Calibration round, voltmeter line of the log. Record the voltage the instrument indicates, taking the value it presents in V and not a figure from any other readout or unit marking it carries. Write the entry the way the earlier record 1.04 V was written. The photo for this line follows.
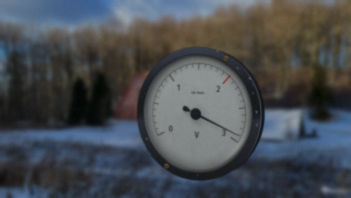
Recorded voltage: 2.9 V
